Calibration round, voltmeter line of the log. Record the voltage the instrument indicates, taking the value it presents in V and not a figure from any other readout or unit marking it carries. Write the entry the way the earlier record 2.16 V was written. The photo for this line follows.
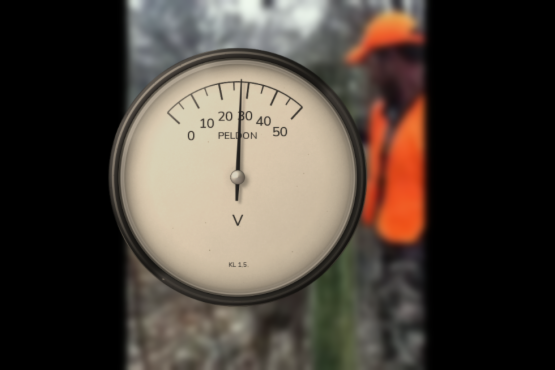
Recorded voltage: 27.5 V
